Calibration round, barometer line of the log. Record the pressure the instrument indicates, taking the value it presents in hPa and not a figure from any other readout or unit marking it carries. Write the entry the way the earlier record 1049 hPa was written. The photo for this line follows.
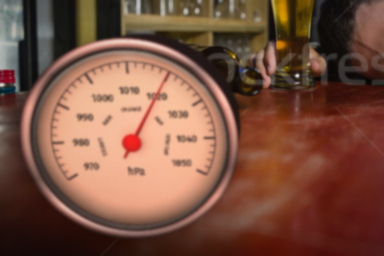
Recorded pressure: 1020 hPa
